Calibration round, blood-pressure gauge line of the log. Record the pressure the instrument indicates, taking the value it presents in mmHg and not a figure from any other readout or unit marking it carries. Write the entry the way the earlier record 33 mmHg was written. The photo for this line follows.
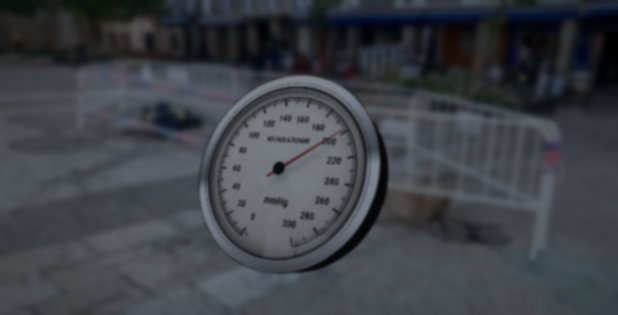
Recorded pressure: 200 mmHg
